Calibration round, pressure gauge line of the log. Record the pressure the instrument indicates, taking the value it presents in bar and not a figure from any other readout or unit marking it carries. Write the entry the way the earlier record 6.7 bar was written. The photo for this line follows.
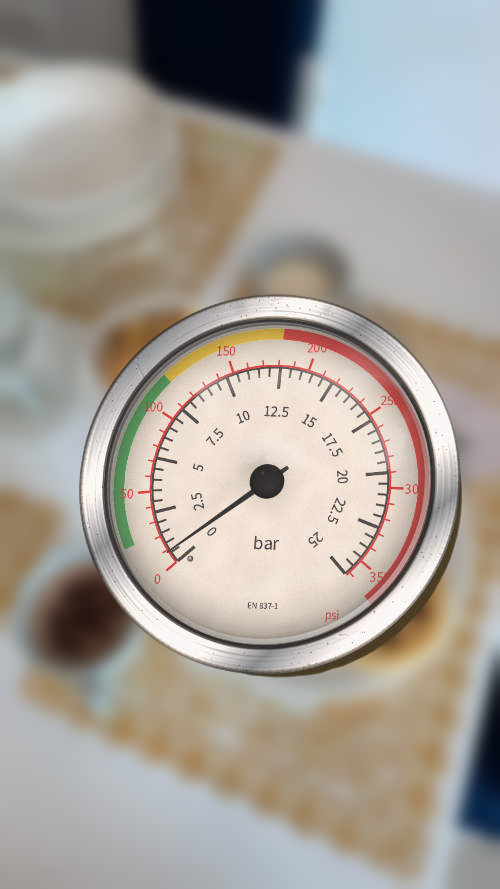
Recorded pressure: 0.5 bar
